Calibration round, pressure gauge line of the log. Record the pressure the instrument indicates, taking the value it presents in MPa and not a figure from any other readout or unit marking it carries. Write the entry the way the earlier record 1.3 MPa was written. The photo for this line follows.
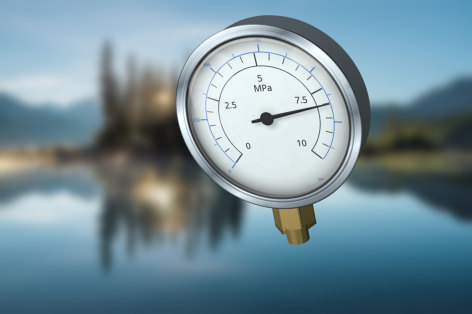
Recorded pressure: 8 MPa
